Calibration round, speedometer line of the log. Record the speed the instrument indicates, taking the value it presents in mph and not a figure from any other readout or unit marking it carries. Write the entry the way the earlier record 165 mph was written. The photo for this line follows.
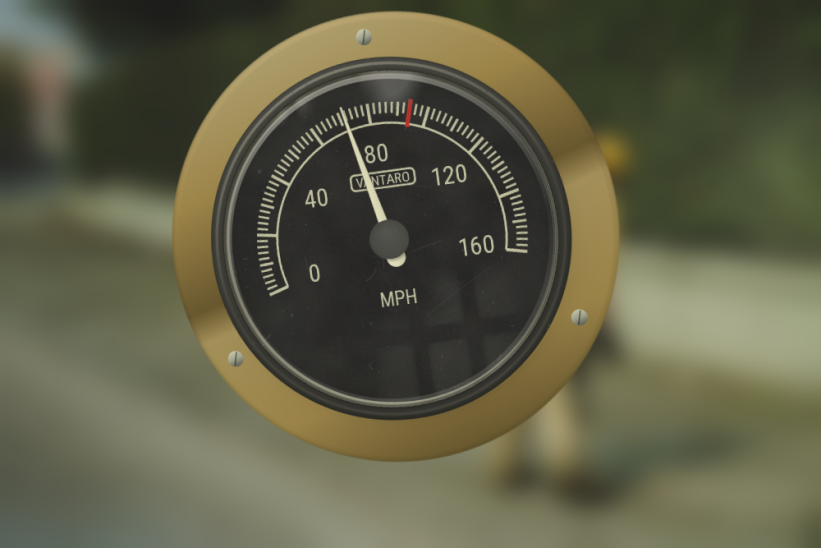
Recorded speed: 72 mph
